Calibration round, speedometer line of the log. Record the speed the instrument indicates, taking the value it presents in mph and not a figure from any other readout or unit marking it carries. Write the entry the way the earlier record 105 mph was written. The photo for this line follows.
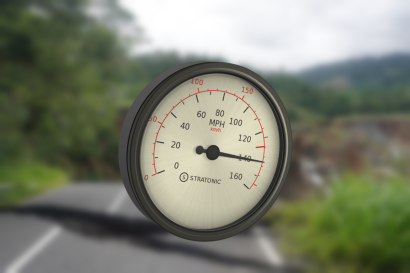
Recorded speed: 140 mph
